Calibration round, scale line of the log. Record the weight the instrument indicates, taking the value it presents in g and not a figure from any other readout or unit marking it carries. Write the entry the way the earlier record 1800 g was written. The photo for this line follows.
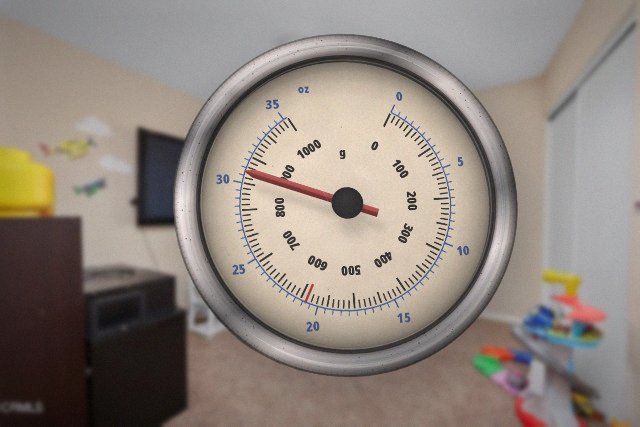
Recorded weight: 870 g
